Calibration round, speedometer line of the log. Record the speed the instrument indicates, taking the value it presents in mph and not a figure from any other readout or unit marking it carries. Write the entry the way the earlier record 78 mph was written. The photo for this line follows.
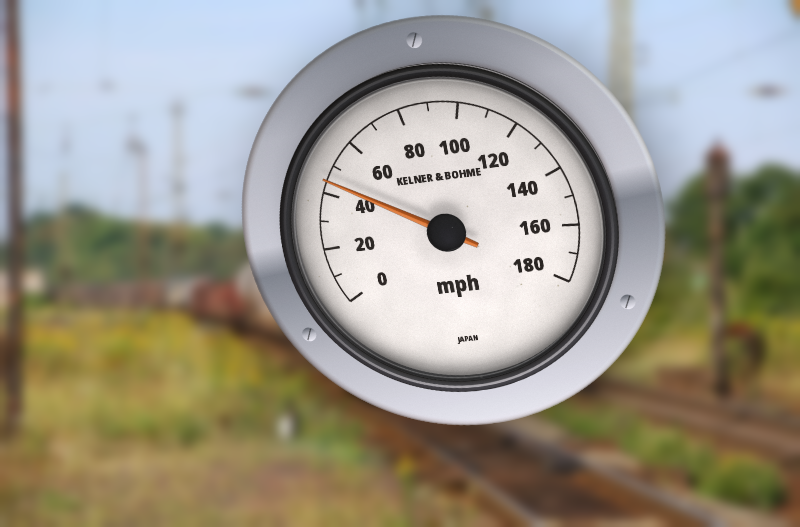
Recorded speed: 45 mph
